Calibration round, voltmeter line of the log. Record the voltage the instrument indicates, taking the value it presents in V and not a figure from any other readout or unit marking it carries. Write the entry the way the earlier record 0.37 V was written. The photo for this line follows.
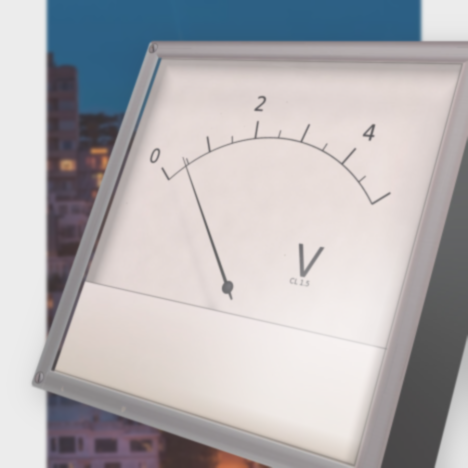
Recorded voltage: 0.5 V
